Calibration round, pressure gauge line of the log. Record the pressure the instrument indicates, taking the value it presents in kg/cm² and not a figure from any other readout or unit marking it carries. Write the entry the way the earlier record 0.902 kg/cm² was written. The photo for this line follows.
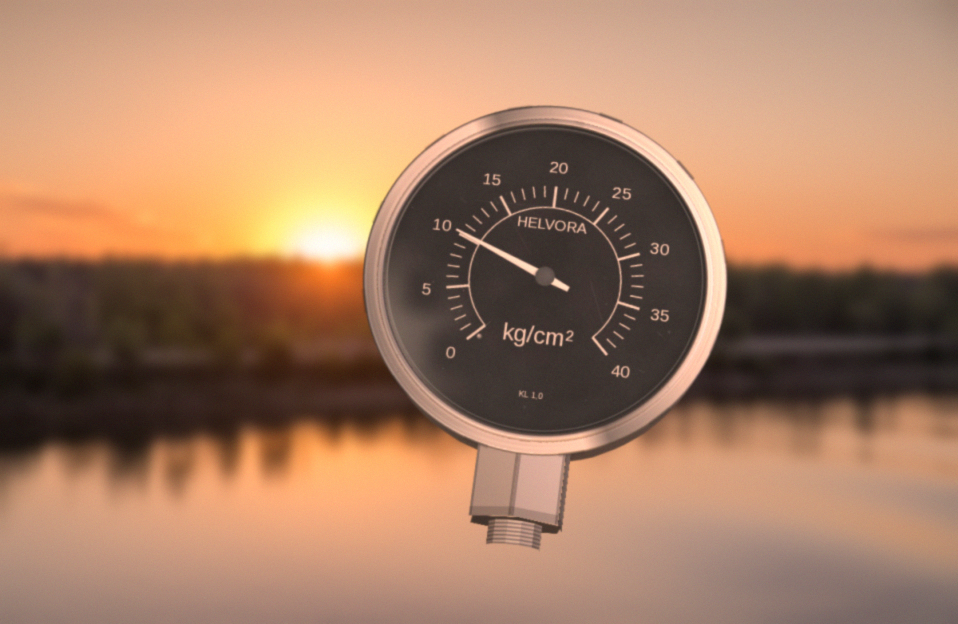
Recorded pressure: 10 kg/cm²
